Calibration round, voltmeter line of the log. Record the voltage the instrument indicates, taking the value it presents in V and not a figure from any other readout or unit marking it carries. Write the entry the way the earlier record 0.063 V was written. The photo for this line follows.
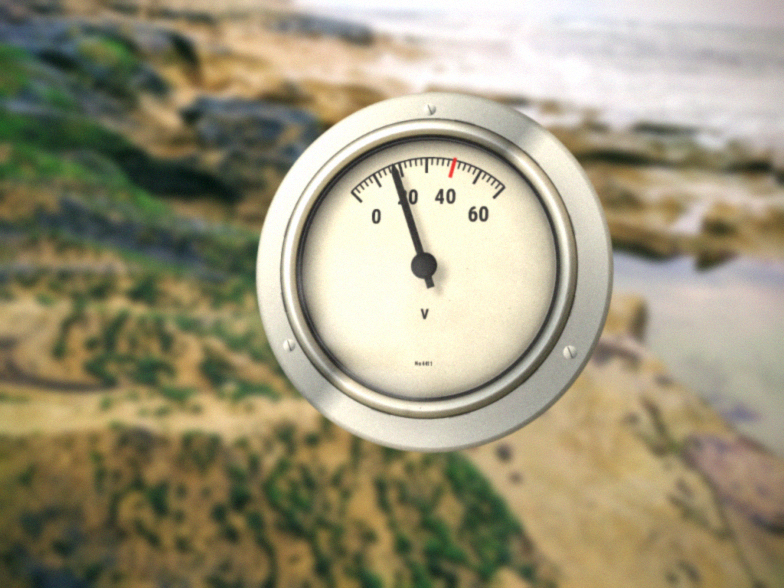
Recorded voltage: 18 V
